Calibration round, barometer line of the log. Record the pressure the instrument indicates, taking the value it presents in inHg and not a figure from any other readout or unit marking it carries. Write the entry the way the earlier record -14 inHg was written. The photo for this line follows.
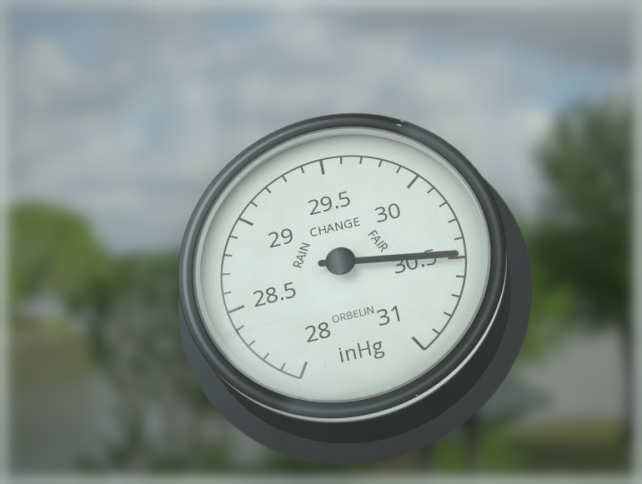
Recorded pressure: 30.5 inHg
